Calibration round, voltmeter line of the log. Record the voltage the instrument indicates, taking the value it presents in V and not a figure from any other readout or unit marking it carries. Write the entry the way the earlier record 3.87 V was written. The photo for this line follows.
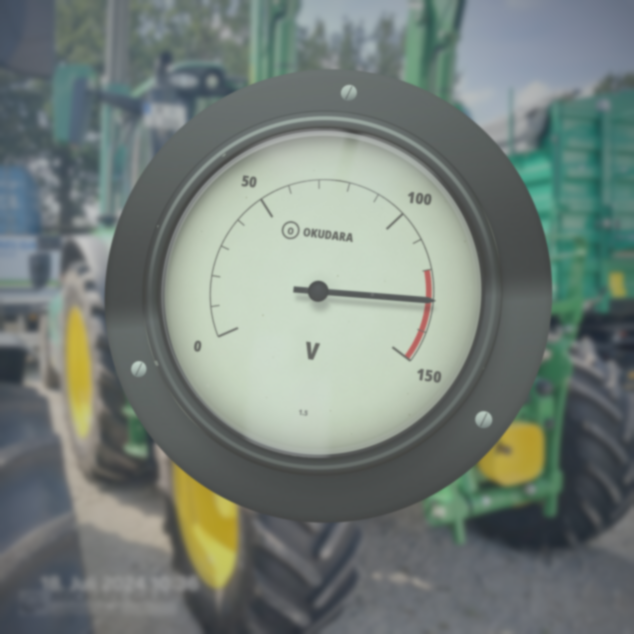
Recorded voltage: 130 V
